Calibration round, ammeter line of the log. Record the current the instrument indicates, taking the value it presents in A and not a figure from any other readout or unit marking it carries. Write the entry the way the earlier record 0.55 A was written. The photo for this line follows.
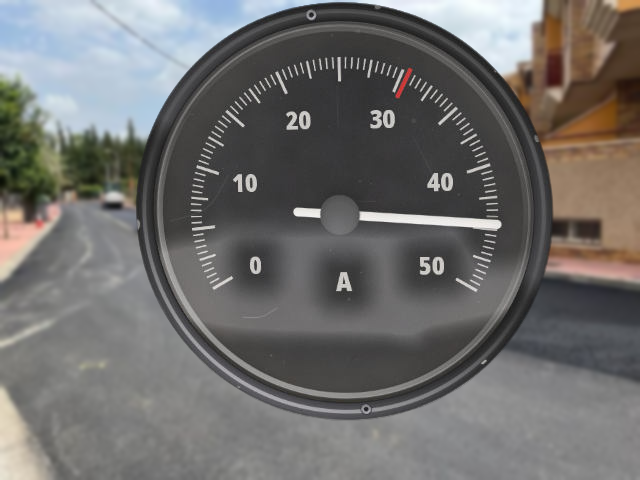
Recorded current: 44.5 A
